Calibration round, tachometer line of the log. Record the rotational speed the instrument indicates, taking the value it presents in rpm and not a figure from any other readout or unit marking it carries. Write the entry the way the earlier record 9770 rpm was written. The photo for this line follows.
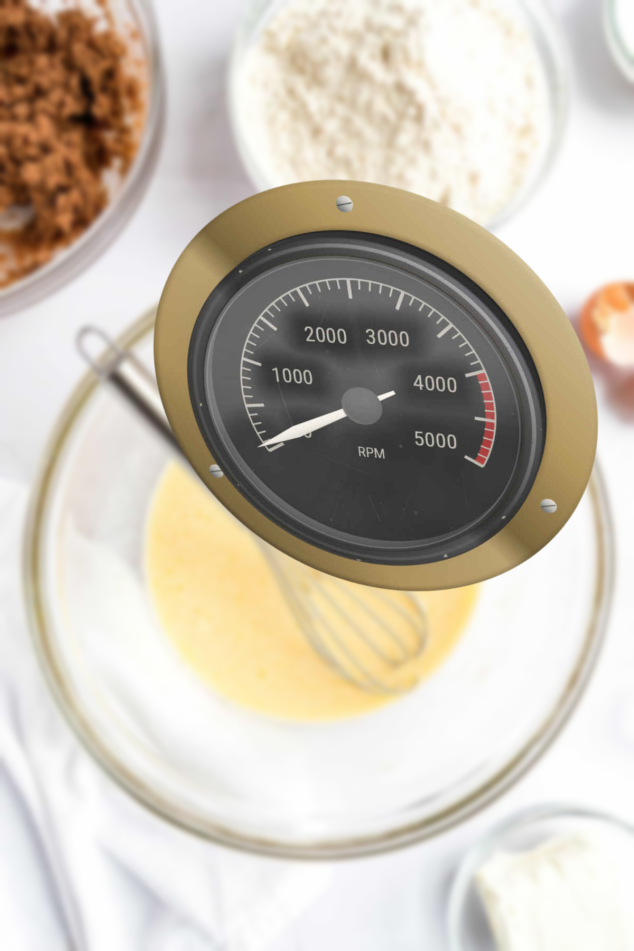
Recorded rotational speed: 100 rpm
